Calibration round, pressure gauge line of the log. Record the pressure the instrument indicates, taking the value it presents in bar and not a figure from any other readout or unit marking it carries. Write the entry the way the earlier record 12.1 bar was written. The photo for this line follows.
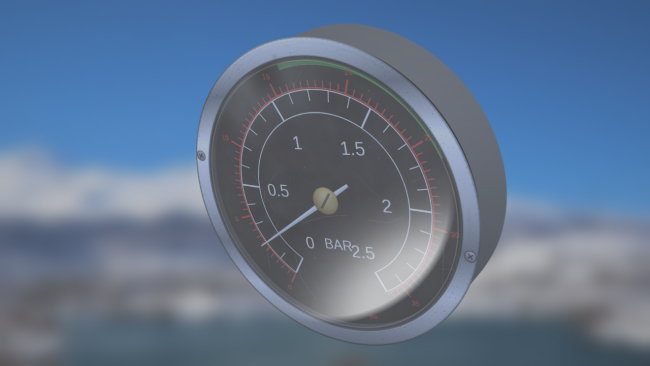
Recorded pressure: 0.2 bar
